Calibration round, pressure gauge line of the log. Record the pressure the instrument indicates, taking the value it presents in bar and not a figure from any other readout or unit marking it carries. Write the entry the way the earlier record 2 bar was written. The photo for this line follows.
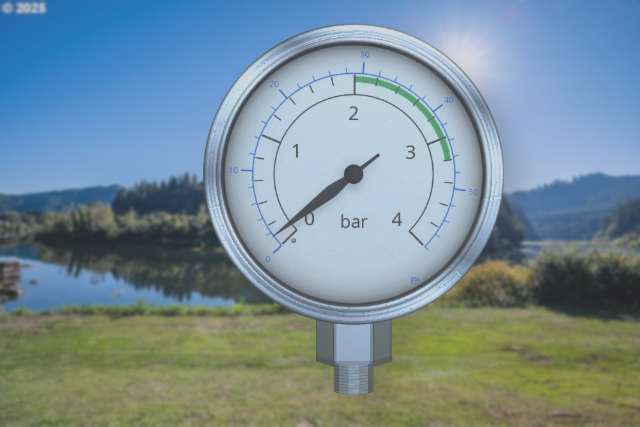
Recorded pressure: 0.1 bar
